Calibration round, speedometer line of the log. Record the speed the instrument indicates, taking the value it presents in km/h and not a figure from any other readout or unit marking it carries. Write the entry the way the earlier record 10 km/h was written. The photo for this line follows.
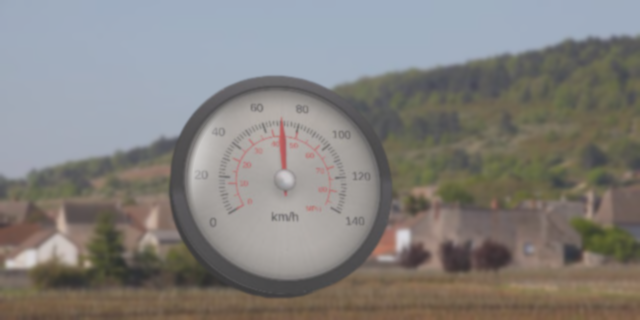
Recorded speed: 70 km/h
